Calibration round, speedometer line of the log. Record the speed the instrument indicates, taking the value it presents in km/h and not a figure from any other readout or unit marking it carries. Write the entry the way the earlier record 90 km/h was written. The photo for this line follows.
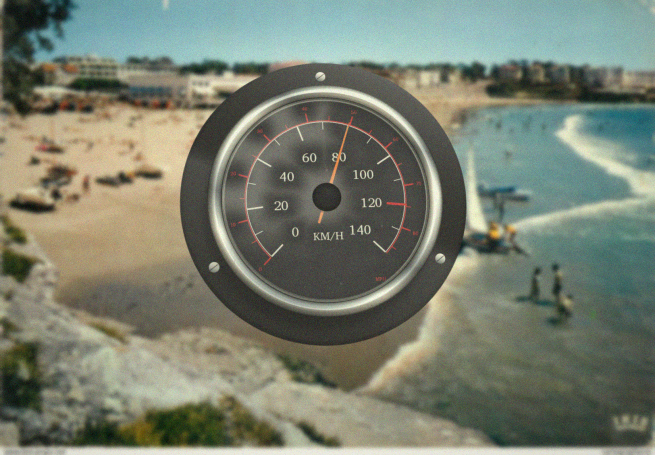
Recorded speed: 80 km/h
